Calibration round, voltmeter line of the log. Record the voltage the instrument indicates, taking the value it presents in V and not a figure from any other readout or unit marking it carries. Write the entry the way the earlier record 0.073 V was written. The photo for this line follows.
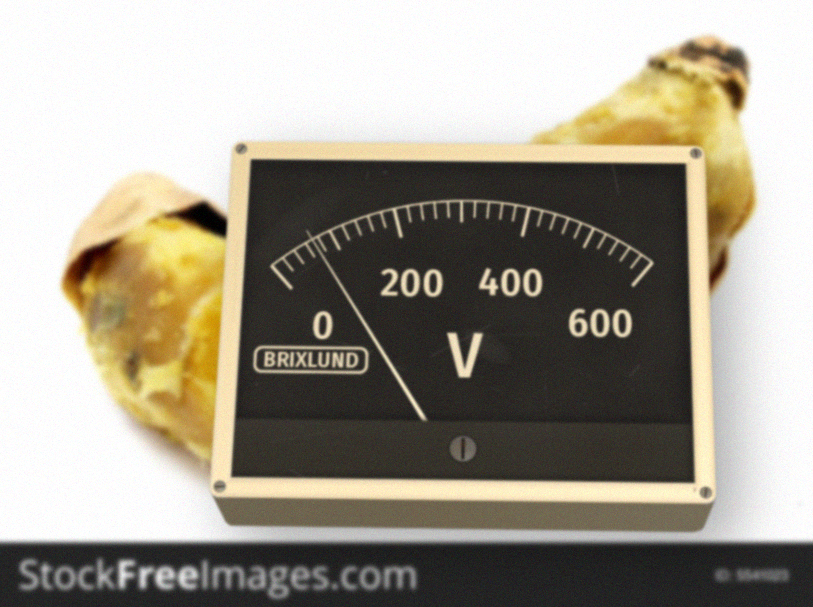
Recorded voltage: 70 V
